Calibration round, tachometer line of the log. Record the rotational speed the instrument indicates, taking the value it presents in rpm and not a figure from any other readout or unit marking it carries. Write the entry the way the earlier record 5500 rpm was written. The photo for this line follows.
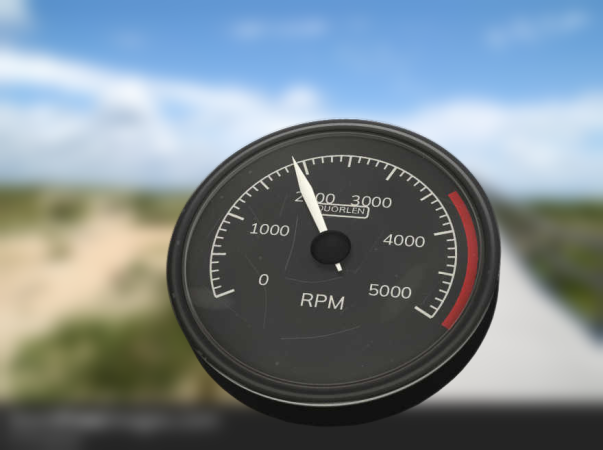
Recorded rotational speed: 1900 rpm
